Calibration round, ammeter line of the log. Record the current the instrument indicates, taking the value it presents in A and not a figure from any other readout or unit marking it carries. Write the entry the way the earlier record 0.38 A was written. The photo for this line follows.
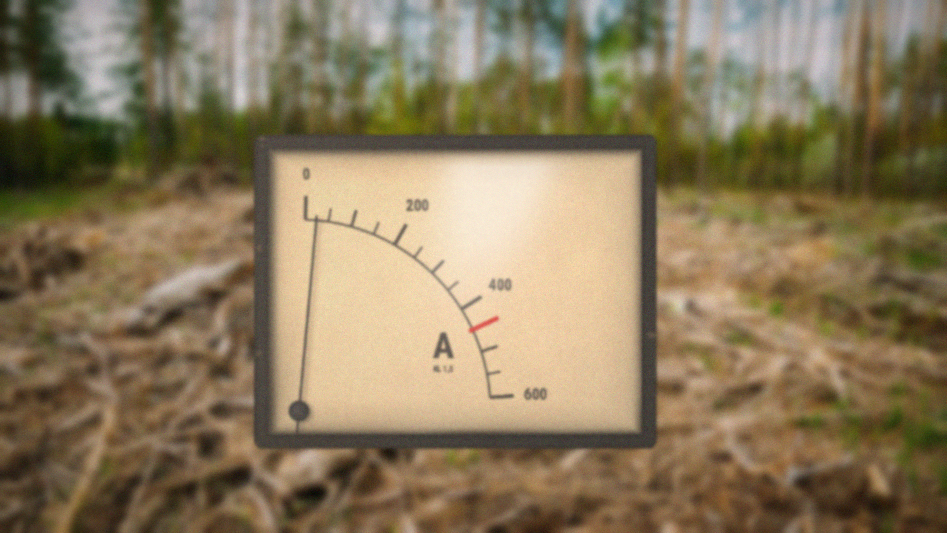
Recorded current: 25 A
